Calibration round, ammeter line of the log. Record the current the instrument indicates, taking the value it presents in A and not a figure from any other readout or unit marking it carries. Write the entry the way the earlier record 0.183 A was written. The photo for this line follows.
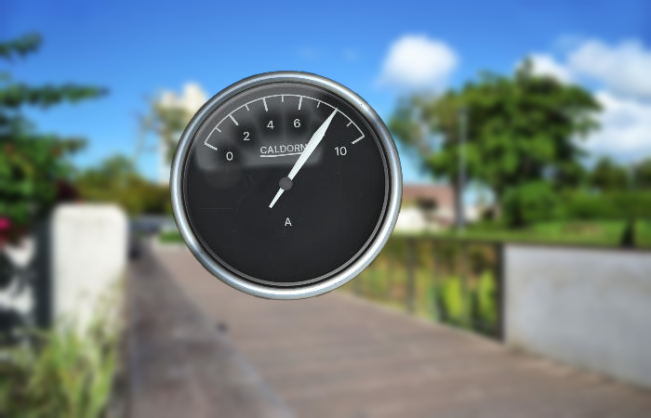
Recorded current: 8 A
